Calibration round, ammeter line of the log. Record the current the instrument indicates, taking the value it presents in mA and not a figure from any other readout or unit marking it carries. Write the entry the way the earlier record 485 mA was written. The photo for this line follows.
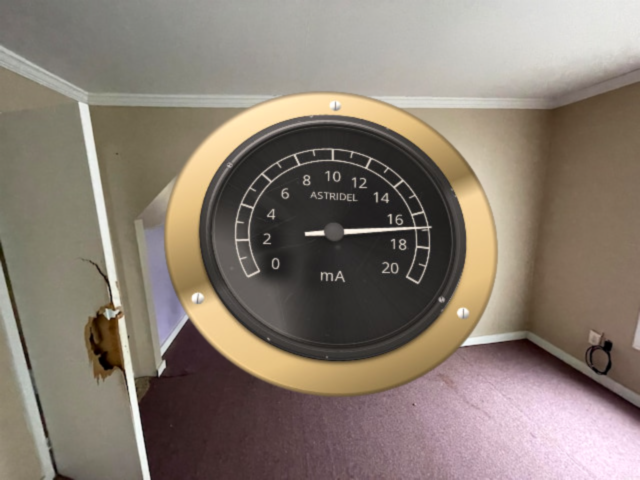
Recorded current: 17 mA
